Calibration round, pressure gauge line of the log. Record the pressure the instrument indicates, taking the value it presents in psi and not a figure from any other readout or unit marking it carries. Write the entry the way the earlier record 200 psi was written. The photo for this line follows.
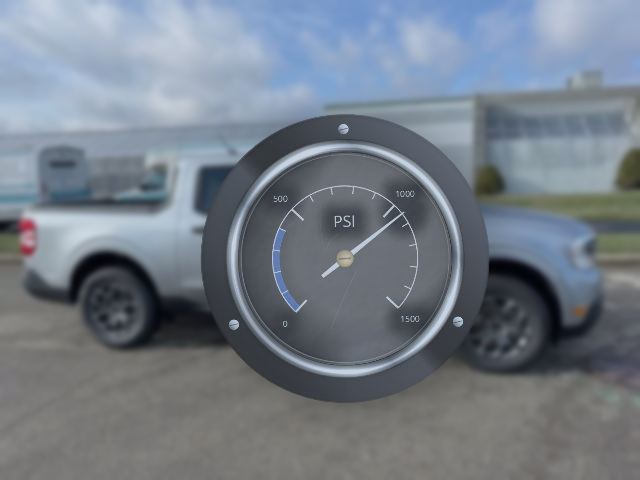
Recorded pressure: 1050 psi
